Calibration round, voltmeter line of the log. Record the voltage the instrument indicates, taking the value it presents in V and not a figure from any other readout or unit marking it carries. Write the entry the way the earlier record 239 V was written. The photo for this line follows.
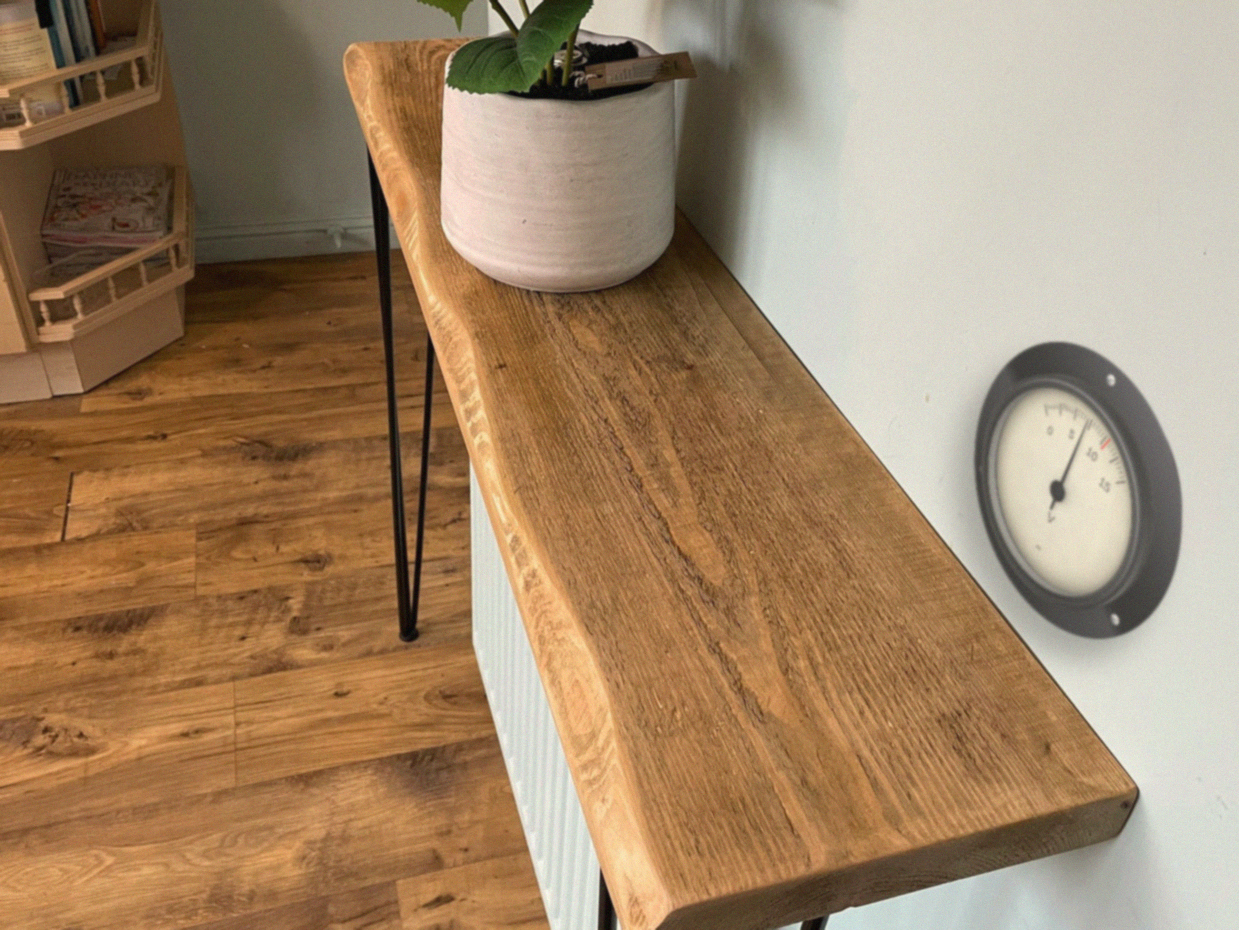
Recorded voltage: 7.5 V
